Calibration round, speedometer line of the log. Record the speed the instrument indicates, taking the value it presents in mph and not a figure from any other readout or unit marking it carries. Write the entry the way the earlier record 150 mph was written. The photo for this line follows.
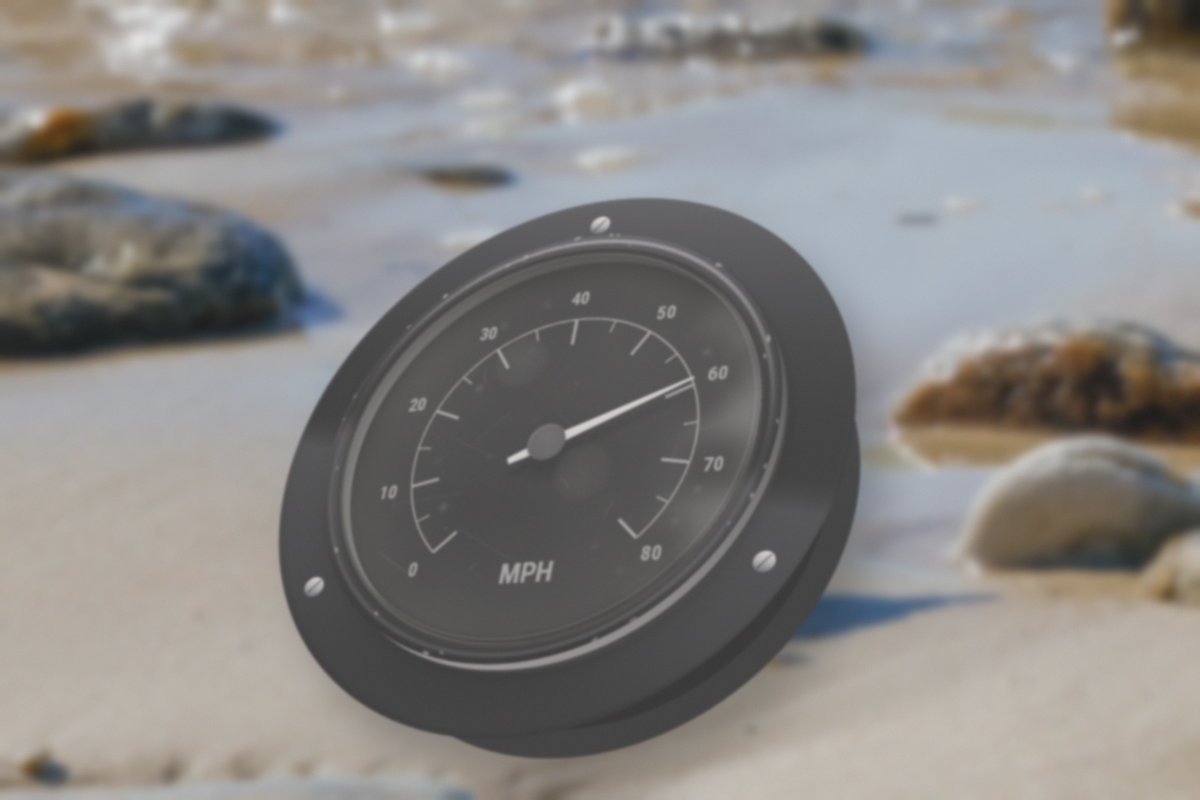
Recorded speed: 60 mph
